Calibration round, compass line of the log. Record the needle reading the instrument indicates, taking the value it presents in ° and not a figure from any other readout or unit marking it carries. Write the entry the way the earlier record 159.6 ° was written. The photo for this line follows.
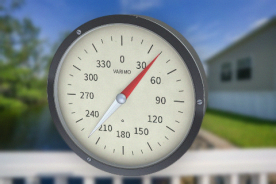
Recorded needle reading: 40 °
